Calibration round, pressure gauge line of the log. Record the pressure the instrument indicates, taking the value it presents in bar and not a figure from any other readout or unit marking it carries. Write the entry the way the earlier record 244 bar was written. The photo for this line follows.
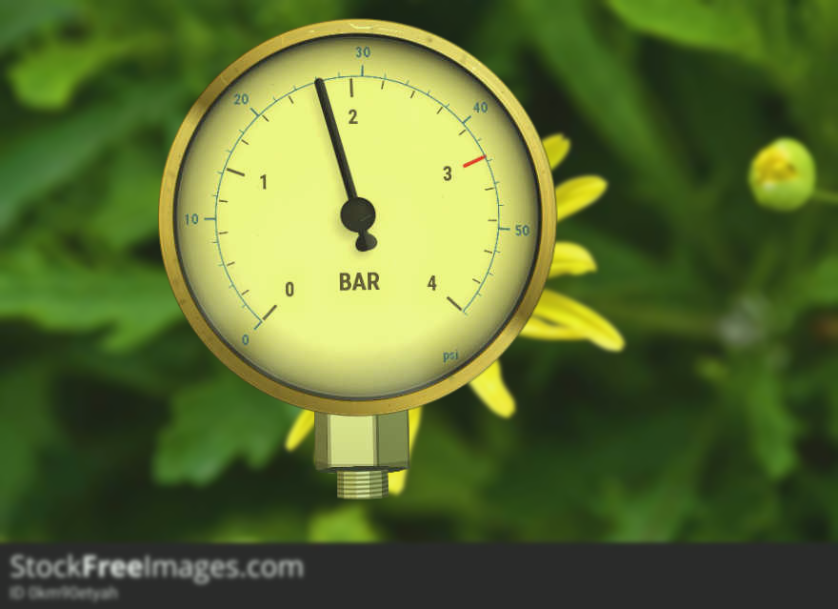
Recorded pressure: 1.8 bar
